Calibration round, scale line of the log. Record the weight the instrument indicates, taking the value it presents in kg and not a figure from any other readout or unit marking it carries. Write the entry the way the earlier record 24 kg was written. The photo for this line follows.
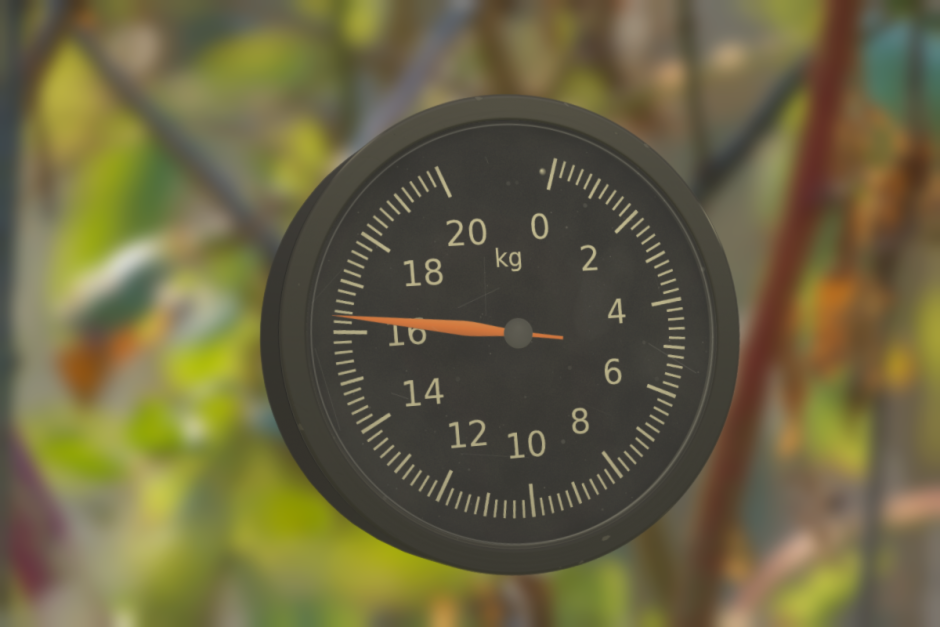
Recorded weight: 16.3 kg
